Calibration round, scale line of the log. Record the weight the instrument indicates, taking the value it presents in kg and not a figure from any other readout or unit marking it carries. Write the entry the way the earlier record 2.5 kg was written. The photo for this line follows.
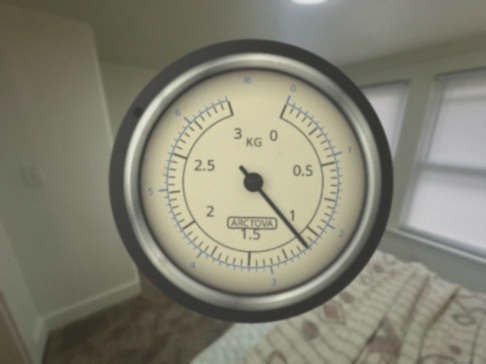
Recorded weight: 1.1 kg
